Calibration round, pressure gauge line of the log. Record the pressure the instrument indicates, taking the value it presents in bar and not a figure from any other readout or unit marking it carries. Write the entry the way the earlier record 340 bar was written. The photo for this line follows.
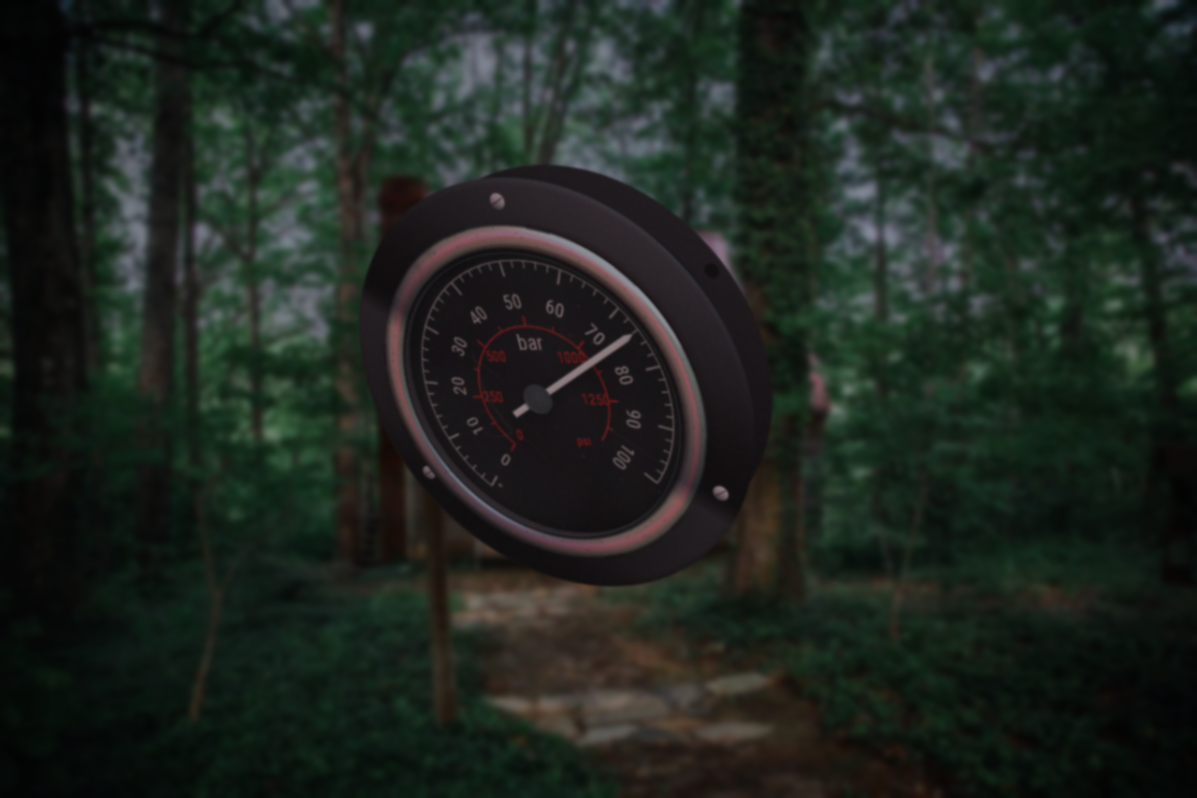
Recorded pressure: 74 bar
